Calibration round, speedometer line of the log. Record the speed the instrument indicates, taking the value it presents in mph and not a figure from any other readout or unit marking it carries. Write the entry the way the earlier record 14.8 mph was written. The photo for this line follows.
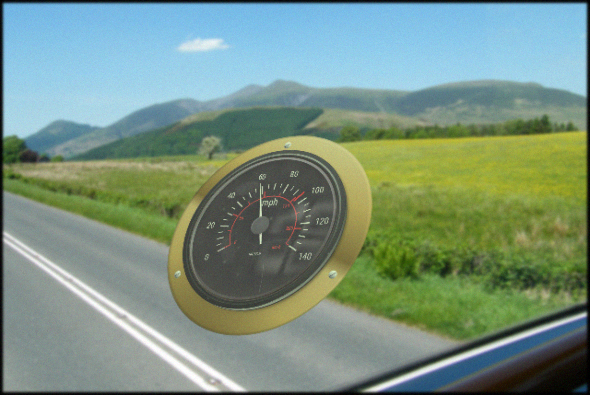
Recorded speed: 60 mph
